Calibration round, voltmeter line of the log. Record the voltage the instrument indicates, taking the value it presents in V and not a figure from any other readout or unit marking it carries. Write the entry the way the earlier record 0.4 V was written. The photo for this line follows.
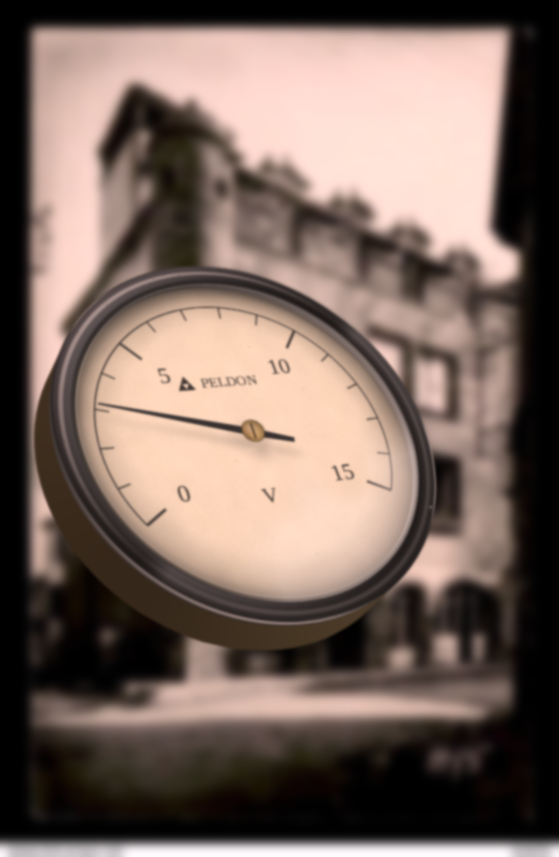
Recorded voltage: 3 V
